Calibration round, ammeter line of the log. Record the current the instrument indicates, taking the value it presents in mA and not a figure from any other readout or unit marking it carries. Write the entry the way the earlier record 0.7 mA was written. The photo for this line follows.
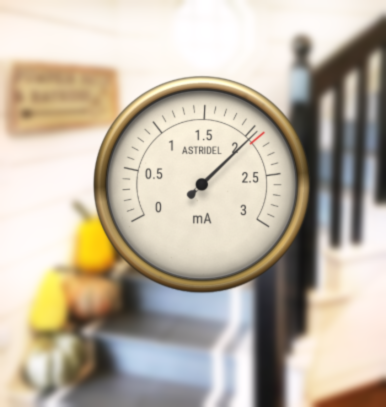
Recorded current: 2.05 mA
